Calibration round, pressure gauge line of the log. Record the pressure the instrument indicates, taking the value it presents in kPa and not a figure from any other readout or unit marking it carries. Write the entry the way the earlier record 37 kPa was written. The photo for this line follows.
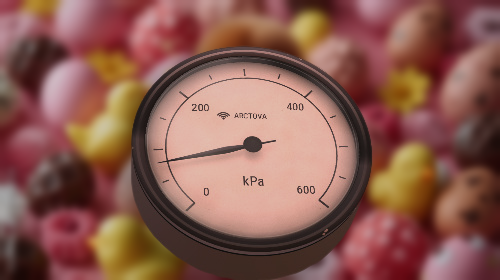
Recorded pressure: 75 kPa
